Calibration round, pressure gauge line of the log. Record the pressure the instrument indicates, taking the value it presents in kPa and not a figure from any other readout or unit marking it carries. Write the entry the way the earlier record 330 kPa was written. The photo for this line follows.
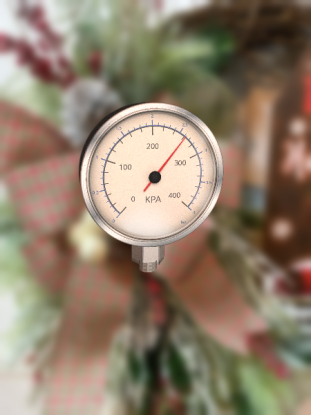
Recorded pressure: 260 kPa
